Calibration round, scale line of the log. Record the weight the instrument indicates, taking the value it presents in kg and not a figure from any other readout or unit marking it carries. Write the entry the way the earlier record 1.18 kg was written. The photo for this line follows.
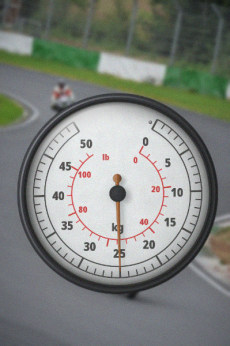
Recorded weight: 25 kg
